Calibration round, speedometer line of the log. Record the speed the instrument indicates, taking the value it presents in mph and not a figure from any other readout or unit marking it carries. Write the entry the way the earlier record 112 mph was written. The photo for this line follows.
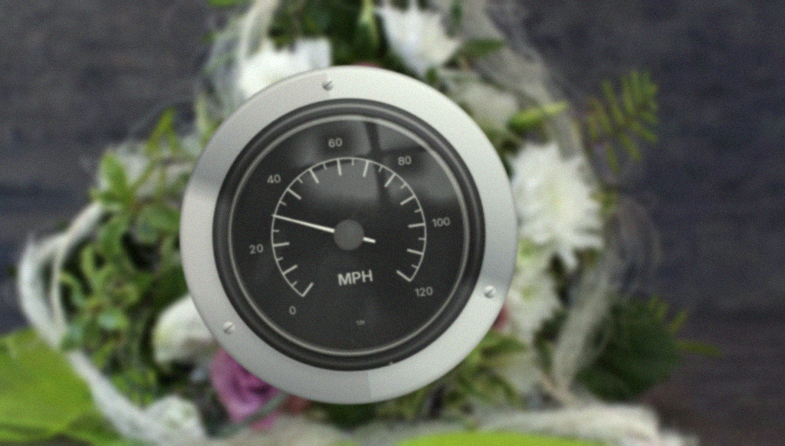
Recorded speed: 30 mph
